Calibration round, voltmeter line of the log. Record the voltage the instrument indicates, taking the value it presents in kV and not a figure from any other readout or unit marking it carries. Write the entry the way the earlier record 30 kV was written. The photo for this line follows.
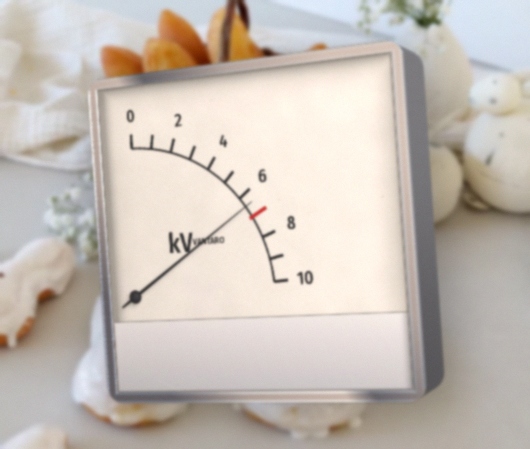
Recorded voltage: 6.5 kV
